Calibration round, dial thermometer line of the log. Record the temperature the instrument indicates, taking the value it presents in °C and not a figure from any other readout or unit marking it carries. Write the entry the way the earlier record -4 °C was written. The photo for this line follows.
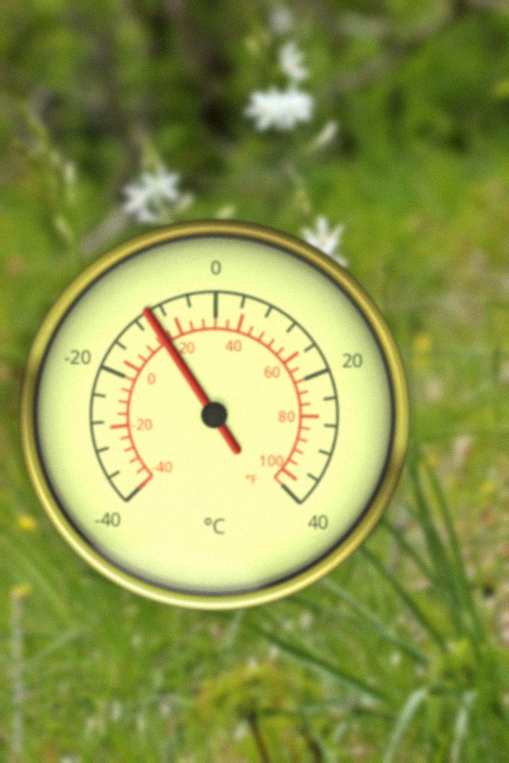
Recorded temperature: -10 °C
